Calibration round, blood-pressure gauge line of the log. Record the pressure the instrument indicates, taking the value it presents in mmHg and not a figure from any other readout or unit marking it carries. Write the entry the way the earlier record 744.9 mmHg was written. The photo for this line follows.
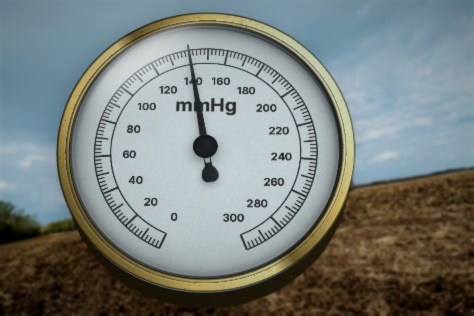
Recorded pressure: 140 mmHg
